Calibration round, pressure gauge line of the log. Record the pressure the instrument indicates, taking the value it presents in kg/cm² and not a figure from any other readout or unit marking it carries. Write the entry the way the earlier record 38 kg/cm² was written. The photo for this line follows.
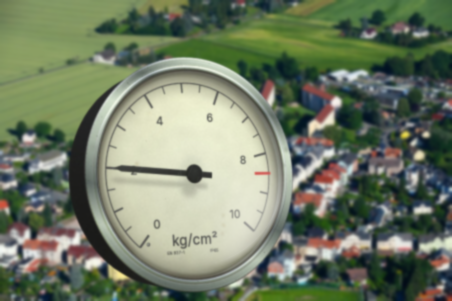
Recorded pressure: 2 kg/cm²
